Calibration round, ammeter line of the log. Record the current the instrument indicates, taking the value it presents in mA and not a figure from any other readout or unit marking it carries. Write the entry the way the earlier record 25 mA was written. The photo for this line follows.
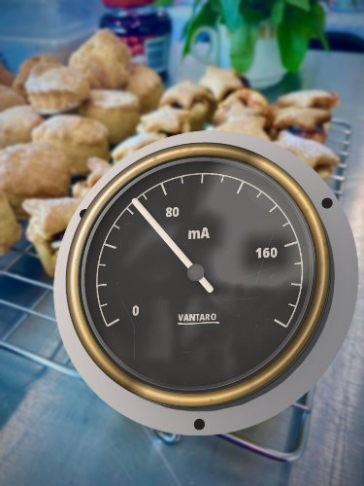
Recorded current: 65 mA
